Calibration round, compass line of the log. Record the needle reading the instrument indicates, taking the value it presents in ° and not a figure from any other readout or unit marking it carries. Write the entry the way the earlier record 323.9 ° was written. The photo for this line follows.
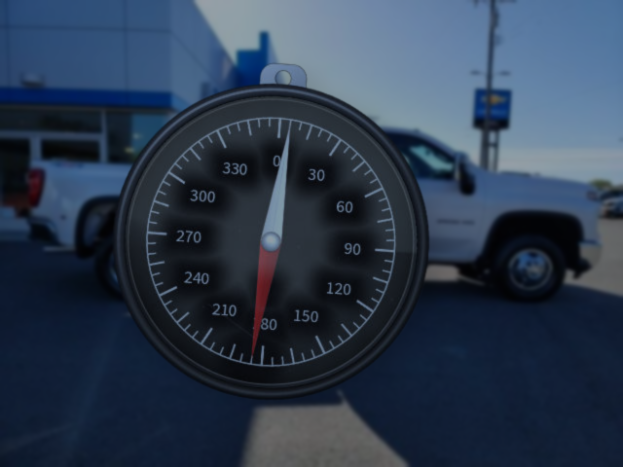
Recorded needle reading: 185 °
